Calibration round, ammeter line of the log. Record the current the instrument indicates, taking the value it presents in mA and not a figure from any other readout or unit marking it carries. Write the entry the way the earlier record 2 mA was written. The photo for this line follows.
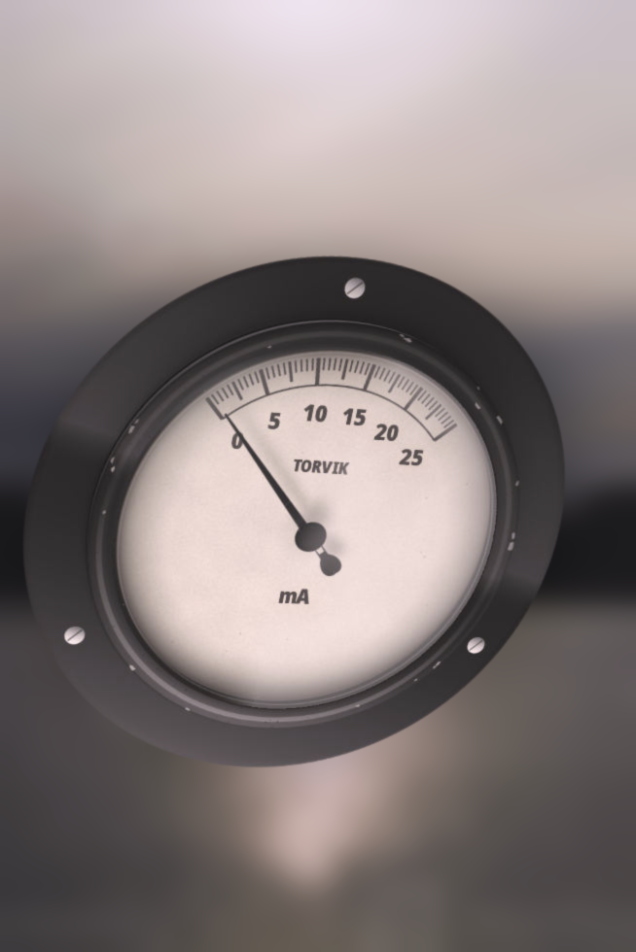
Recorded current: 0.5 mA
